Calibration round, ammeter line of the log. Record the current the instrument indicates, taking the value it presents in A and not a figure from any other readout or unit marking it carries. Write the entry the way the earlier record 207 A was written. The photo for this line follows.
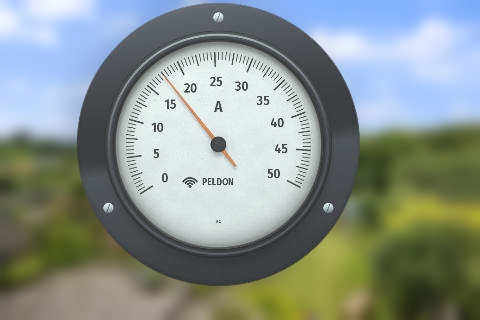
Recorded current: 17.5 A
